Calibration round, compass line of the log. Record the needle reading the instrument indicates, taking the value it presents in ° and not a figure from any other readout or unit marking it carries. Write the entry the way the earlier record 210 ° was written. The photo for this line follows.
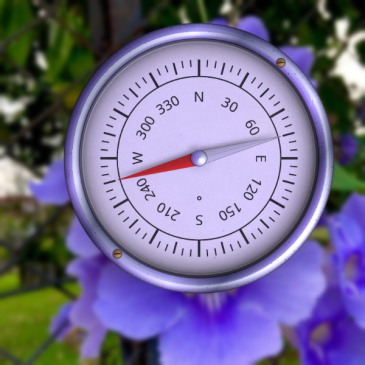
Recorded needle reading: 255 °
